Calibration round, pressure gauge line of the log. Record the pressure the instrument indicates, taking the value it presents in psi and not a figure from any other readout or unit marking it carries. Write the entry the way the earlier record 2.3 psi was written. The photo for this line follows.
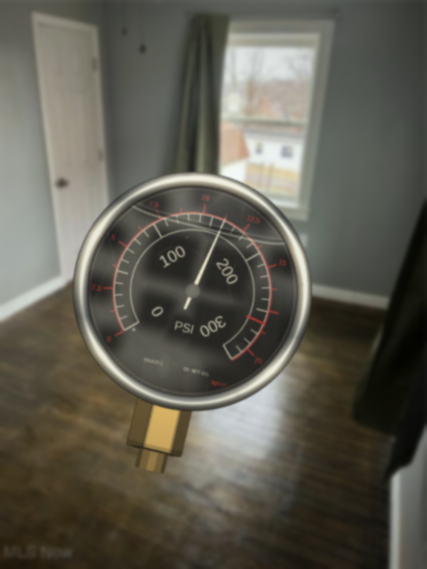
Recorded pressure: 160 psi
